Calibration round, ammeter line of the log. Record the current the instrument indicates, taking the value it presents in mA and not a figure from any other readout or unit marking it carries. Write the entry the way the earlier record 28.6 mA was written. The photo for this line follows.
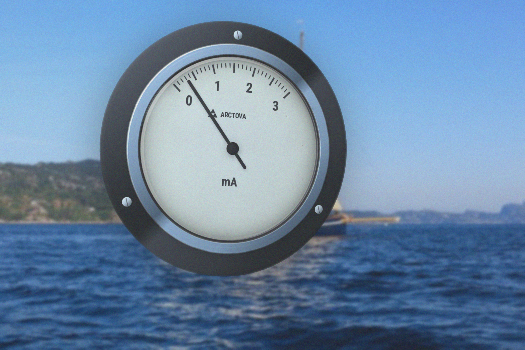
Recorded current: 0.3 mA
